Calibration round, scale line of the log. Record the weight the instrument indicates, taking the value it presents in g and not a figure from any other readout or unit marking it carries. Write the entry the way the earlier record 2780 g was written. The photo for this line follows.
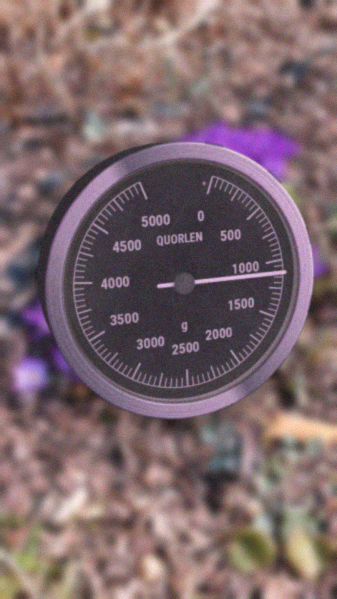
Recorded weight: 1100 g
